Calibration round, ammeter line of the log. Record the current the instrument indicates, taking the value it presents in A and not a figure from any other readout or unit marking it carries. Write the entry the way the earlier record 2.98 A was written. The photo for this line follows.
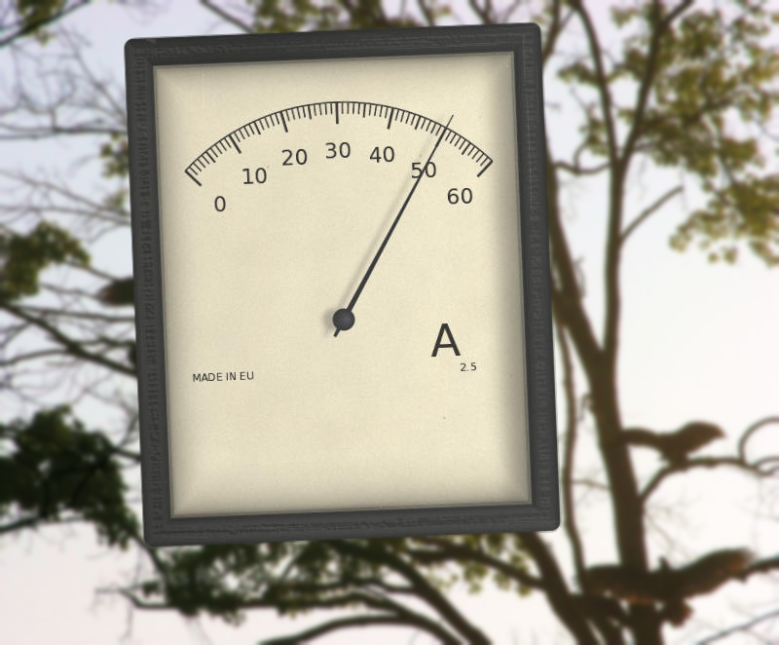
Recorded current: 50 A
